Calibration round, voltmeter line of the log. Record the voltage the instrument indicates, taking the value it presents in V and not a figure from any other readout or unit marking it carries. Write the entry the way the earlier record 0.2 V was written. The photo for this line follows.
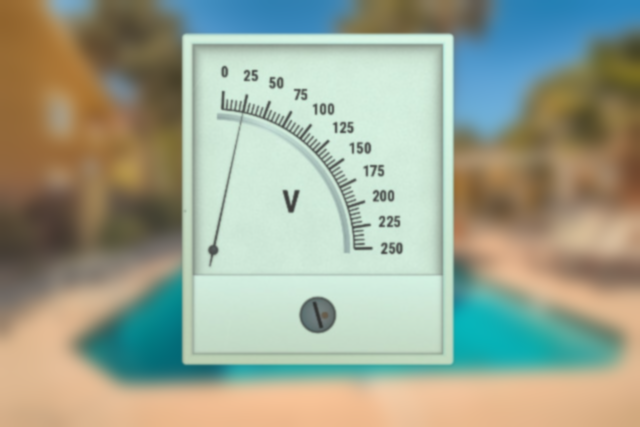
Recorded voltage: 25 V
